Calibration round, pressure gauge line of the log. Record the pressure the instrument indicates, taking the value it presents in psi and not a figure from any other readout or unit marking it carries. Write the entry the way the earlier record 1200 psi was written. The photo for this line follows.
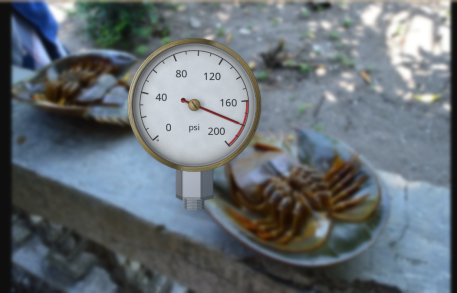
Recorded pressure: 180 psi
